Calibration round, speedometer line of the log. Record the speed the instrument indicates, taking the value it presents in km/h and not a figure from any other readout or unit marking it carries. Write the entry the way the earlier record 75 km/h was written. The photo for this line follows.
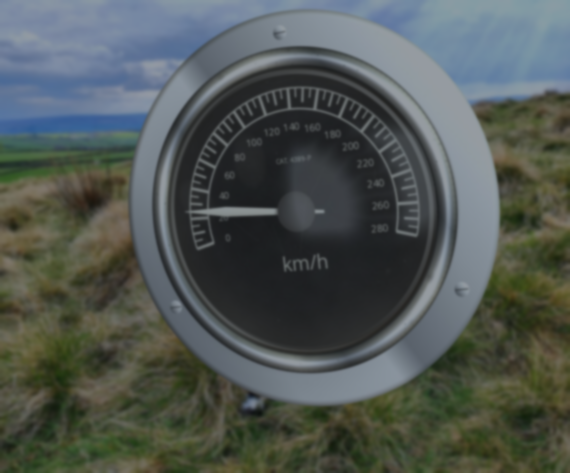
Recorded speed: 25 km/h
